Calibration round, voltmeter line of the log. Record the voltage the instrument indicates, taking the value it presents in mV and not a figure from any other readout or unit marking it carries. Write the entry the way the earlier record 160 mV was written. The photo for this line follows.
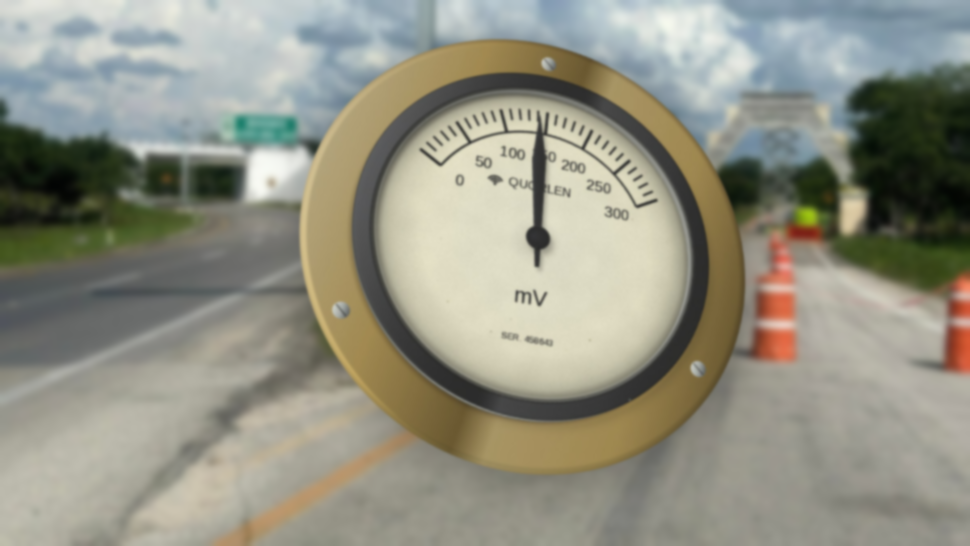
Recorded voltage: 140 mV
